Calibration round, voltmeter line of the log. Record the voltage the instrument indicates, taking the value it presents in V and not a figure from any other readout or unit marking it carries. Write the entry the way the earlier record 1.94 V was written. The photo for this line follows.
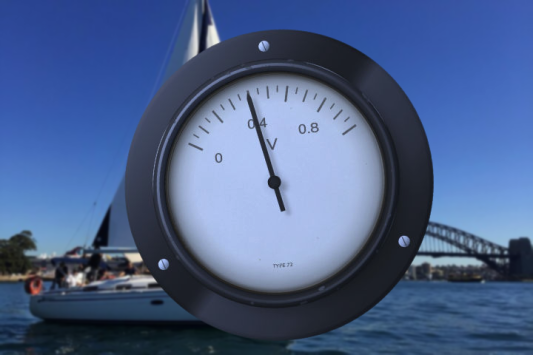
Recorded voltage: 0.4 V
